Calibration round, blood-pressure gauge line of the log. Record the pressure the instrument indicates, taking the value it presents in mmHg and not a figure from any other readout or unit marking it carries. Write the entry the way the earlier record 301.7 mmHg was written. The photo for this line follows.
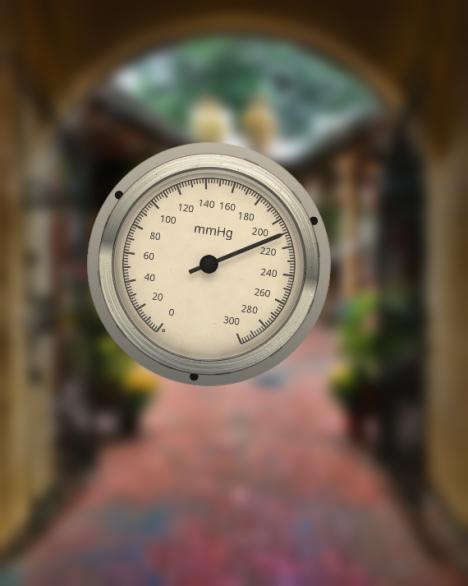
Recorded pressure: 210 mmHg
